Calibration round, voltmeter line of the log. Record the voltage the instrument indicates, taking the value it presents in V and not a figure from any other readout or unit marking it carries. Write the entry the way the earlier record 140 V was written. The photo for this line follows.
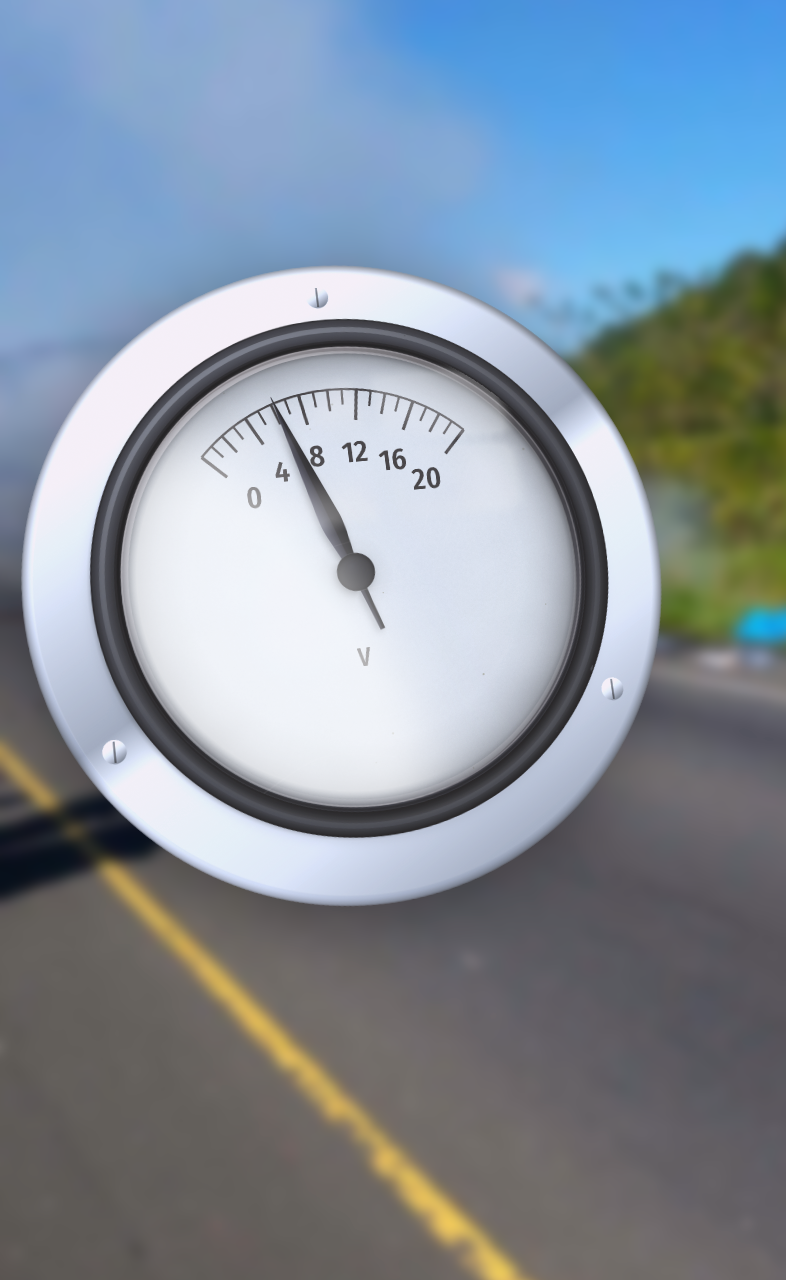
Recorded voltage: 6 V
